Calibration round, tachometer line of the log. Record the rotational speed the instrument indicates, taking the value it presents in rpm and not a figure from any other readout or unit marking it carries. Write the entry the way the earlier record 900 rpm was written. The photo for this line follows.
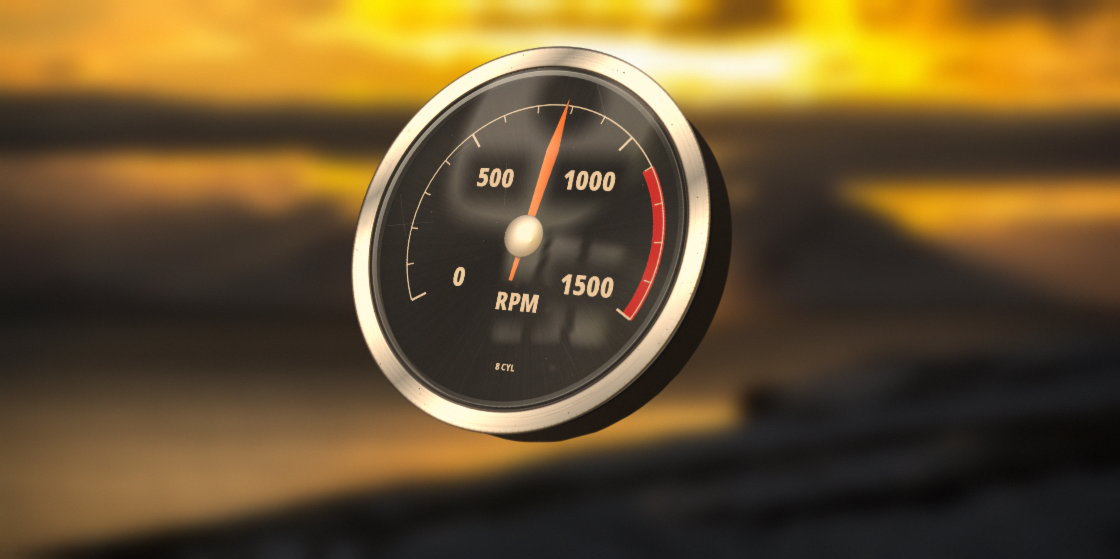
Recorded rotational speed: 800 rpm
